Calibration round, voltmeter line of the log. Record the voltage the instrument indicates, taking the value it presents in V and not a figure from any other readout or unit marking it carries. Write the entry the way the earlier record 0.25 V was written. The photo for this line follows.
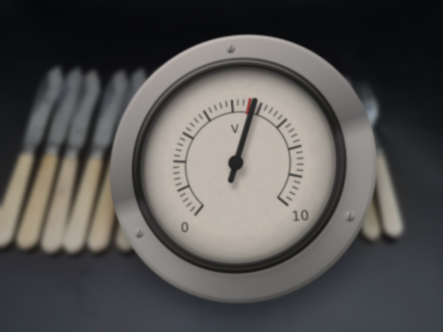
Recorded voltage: 5.8 V
